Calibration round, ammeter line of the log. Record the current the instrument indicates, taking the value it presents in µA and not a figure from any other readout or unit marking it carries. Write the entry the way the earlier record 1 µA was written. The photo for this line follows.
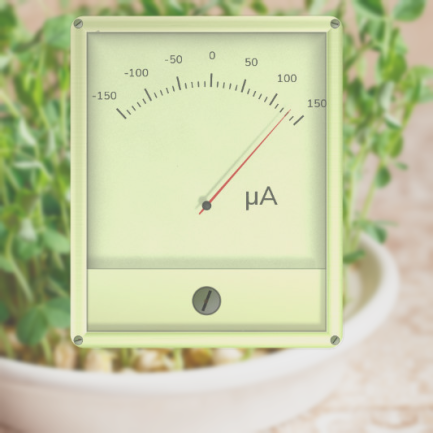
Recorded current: 130 µA
